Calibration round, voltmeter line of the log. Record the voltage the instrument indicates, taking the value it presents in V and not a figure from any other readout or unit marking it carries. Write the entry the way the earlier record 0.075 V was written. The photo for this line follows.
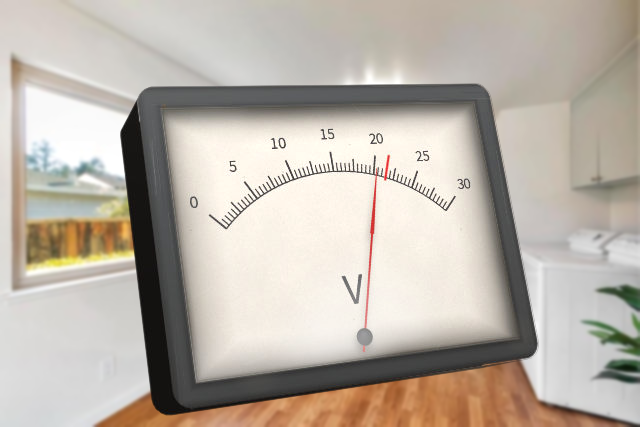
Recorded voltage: 20 V
